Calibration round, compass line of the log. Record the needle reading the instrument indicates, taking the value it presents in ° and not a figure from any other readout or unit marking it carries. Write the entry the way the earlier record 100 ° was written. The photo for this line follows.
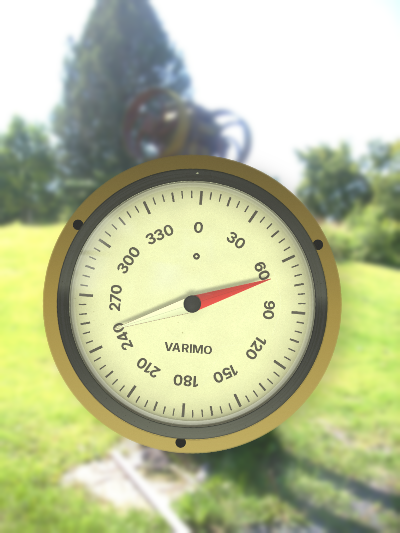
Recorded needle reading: 67.5 °
